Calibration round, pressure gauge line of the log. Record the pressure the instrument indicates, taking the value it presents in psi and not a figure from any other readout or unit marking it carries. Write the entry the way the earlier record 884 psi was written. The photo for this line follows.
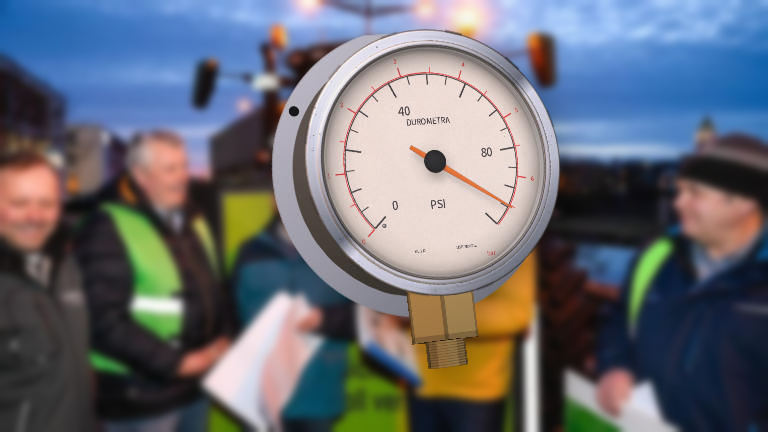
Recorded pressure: 95 psi
